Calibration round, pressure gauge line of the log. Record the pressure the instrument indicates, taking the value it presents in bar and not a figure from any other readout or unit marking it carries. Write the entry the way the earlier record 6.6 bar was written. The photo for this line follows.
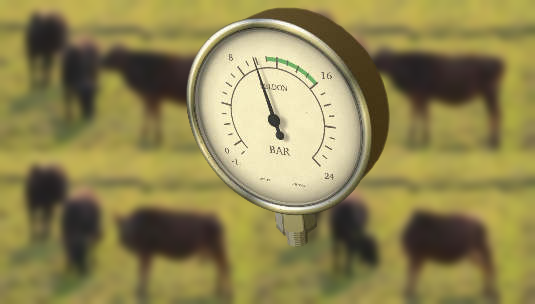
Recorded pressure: 10 bar
